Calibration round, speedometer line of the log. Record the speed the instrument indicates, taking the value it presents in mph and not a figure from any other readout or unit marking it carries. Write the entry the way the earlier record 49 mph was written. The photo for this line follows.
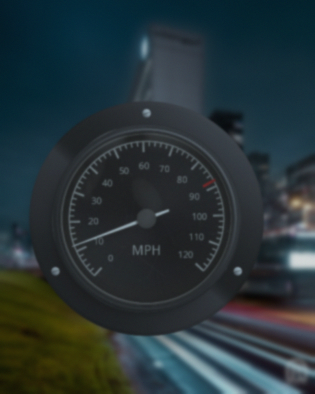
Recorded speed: 12 mph
